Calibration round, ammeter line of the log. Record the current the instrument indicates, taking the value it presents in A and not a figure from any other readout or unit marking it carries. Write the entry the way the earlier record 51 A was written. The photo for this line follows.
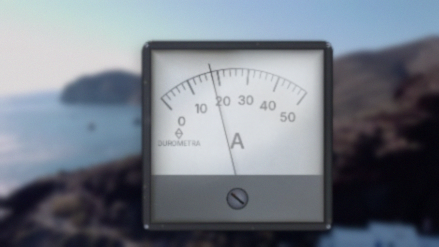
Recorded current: 18 A
